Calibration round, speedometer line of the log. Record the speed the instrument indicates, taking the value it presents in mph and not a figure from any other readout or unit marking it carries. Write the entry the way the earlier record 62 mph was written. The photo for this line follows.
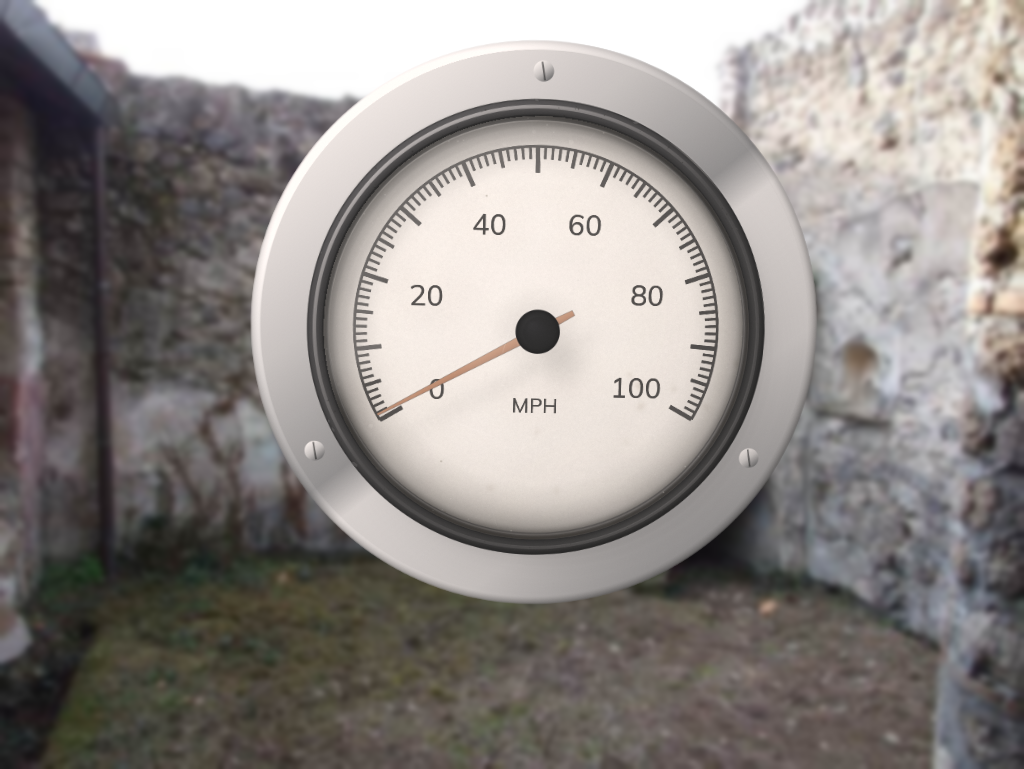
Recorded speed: 1 mph
